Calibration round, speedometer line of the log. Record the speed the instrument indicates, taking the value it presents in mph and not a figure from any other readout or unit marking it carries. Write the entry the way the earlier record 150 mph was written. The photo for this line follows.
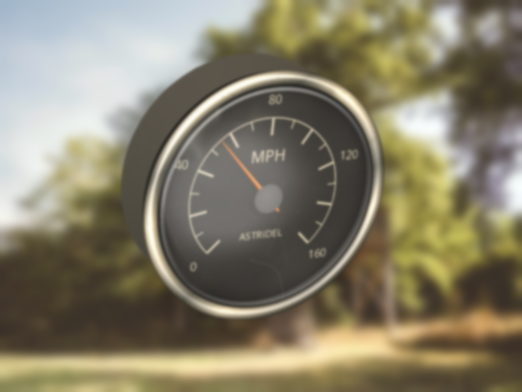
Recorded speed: 55 mph
